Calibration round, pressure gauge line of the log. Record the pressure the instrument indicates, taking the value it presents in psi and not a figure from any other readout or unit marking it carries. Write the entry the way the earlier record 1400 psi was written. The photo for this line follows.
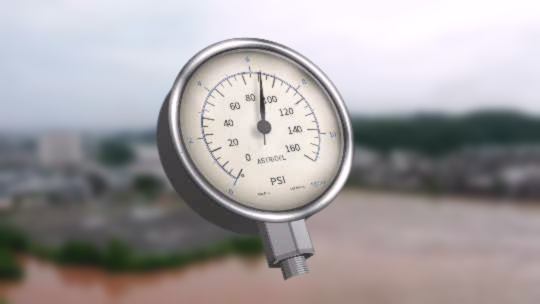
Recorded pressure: 90 psi
